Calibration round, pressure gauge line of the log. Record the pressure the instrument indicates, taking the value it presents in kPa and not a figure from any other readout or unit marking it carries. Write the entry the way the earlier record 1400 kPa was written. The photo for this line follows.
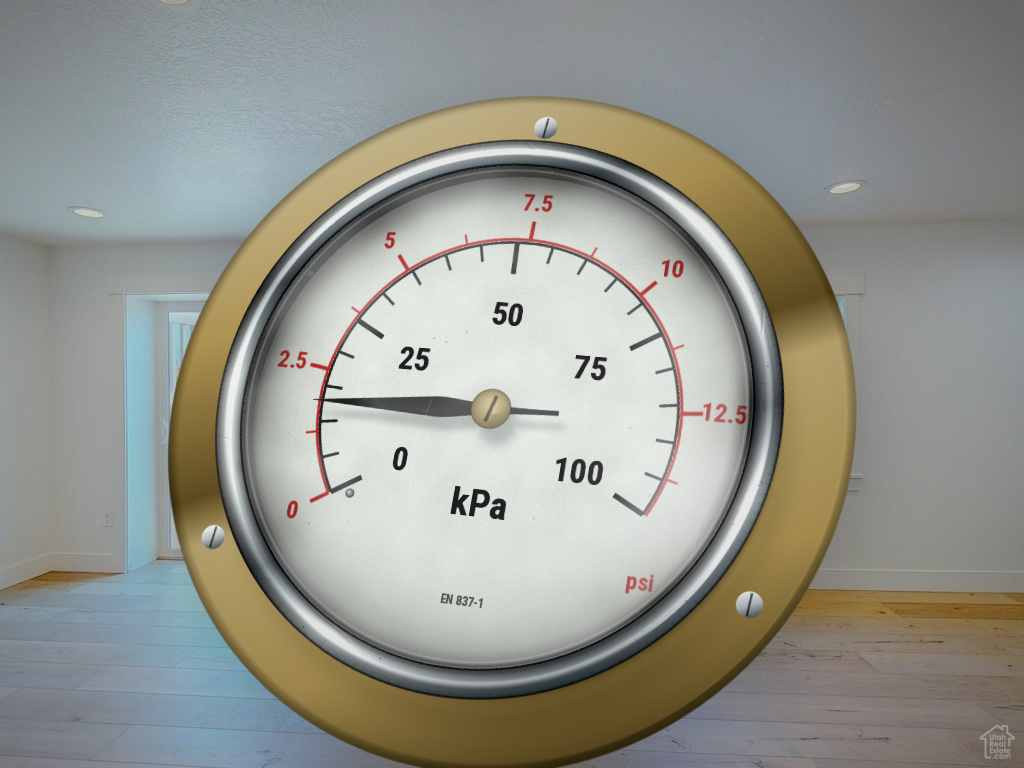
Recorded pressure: 12.5 kPa
